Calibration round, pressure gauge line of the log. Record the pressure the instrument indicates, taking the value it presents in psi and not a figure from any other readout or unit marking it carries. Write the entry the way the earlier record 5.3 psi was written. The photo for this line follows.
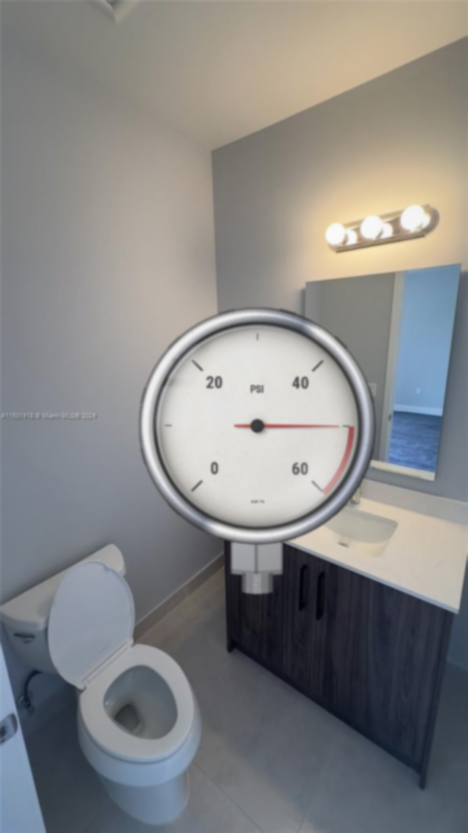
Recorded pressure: 50 psi
